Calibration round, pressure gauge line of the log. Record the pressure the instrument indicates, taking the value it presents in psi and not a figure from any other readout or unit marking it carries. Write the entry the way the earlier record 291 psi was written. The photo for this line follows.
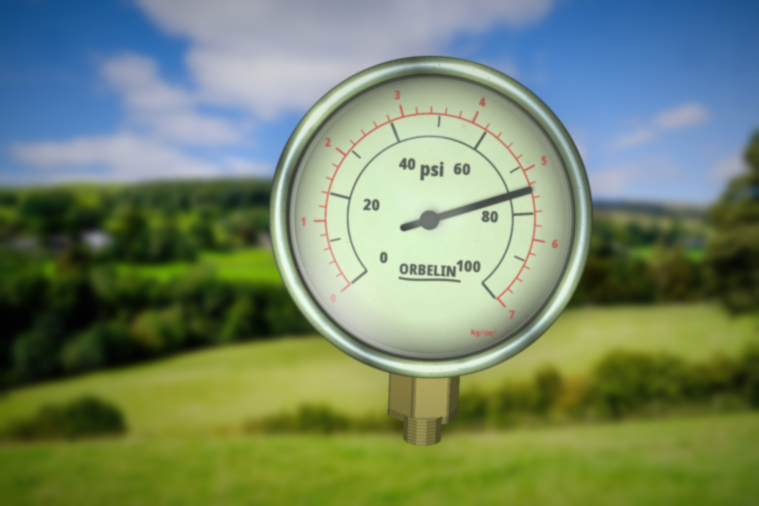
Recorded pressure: 75 psi
